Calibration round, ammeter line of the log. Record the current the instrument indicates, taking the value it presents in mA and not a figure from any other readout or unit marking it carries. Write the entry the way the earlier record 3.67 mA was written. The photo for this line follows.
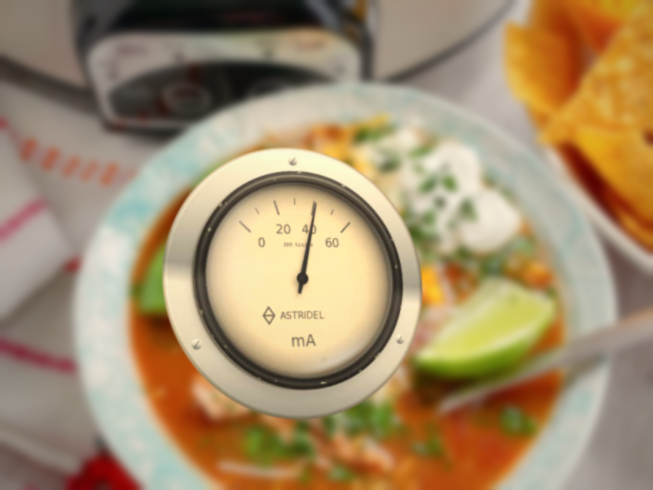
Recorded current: 40 mA
